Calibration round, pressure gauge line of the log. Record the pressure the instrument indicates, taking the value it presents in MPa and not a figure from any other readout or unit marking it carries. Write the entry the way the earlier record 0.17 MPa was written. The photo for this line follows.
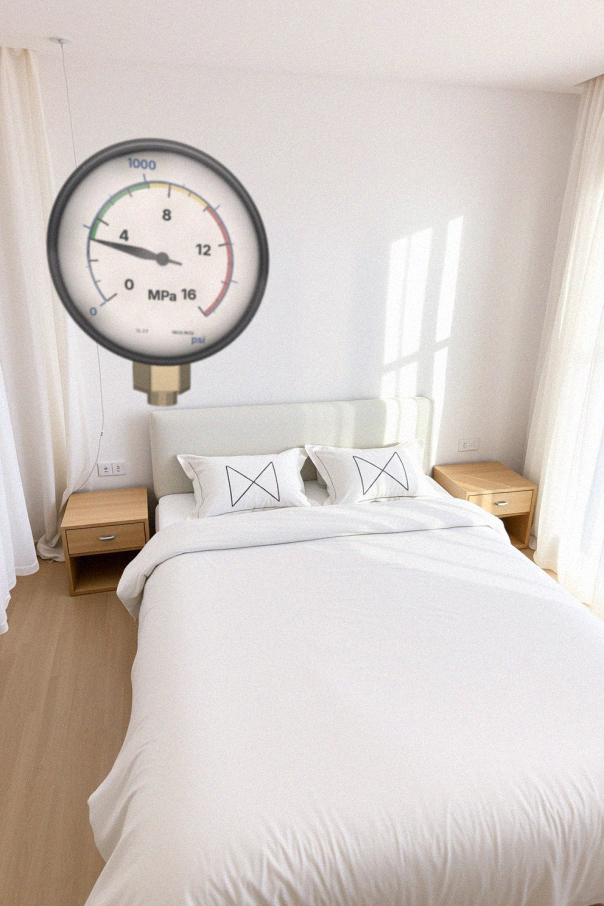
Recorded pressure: 3 MPa
